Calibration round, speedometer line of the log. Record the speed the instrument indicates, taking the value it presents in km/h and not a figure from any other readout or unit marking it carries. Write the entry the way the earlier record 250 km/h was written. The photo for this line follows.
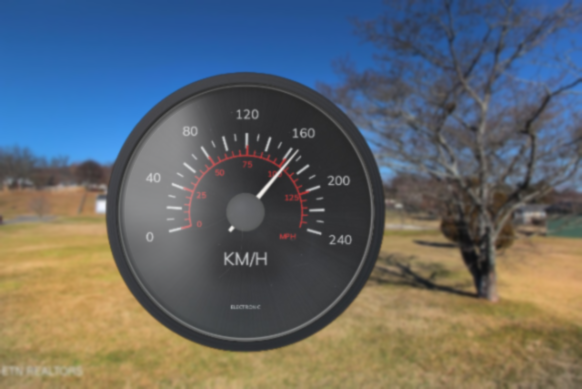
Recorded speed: 165 km/h
